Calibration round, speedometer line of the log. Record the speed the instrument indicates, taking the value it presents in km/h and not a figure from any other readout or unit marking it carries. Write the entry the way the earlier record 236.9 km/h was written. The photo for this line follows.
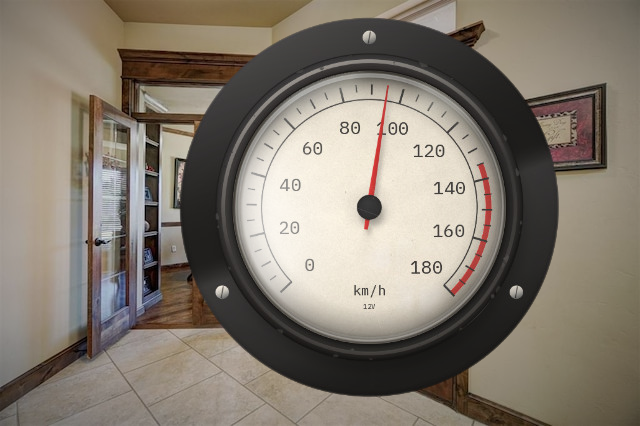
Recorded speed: 95 km/h
